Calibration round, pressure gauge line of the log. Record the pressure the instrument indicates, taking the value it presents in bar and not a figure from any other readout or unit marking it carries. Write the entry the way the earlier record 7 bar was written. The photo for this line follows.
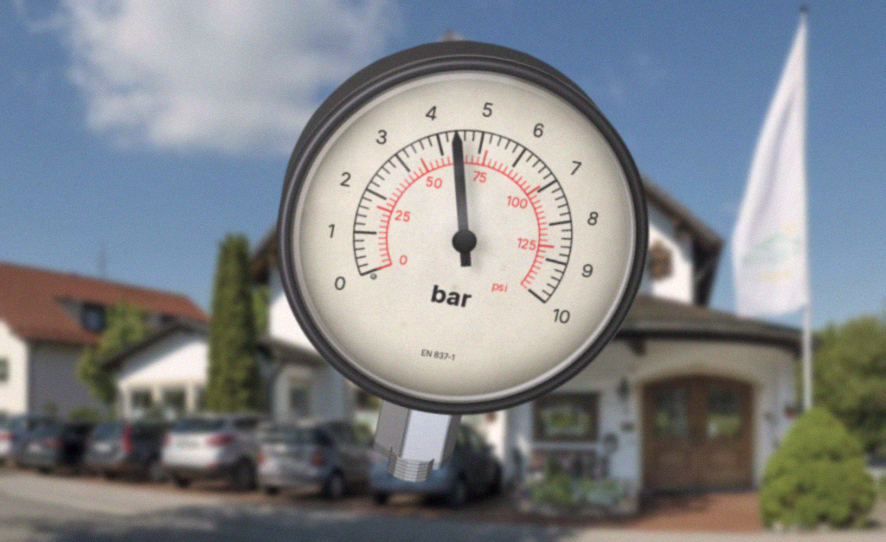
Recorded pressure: 4.4 bar
